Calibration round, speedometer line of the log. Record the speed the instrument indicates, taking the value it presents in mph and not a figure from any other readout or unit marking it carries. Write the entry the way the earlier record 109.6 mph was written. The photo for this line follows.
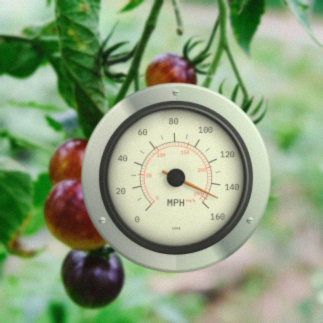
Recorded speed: 150 mph
